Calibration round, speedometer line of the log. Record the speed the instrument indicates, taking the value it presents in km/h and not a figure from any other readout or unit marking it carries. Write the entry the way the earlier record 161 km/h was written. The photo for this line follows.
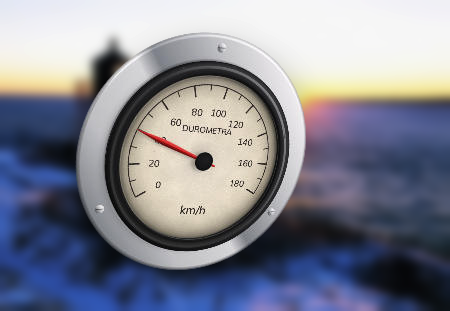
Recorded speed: 40 km/h
